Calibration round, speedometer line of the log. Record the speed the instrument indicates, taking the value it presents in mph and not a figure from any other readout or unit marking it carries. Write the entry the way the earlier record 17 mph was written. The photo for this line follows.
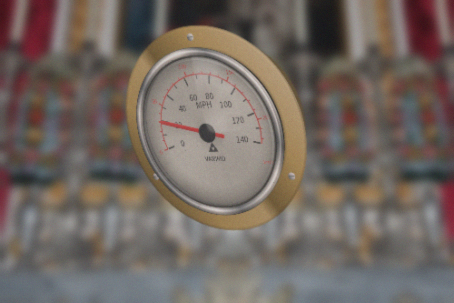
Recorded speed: 20 mph
